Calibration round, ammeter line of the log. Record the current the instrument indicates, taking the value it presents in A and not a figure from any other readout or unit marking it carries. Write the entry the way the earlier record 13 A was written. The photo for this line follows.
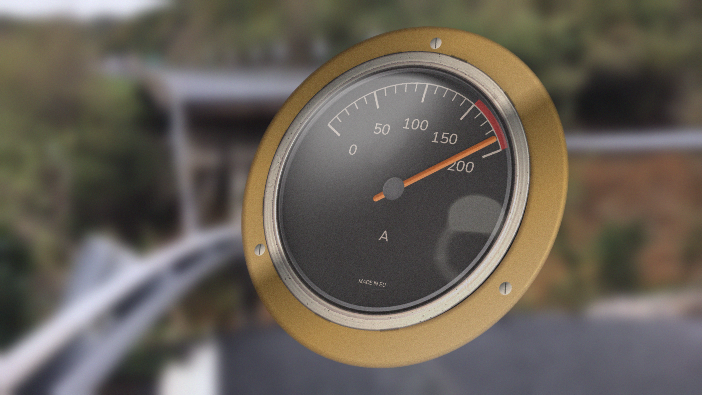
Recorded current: 190 A
